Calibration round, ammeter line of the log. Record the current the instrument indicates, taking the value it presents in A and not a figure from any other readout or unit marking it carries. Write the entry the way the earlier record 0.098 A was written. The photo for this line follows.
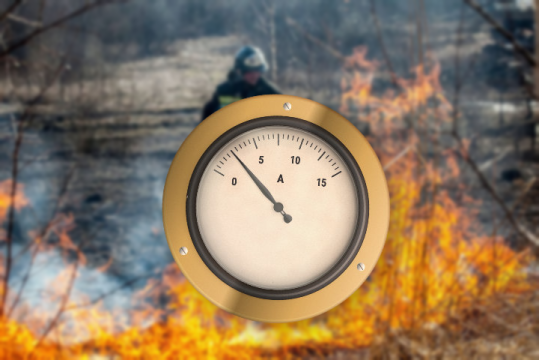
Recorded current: 2.5 A
